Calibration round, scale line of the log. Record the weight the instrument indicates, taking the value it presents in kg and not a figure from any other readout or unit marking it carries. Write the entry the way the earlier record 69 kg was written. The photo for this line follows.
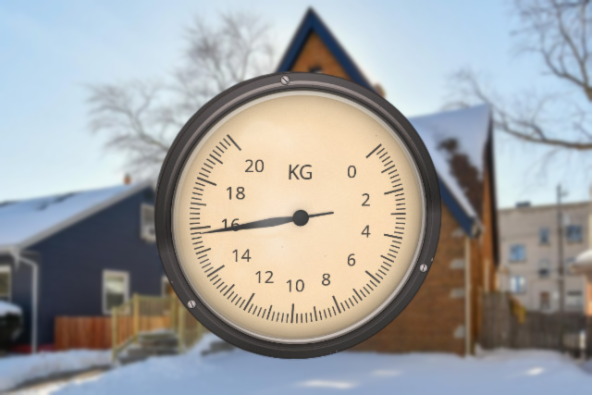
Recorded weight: 15.8 kg
